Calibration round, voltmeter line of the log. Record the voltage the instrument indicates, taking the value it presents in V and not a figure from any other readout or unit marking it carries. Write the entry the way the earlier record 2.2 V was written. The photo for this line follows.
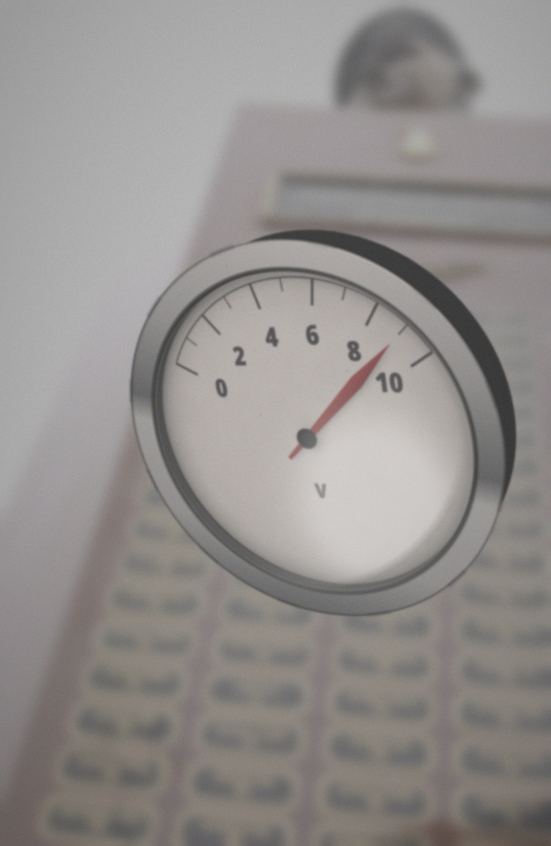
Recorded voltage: 9 V
